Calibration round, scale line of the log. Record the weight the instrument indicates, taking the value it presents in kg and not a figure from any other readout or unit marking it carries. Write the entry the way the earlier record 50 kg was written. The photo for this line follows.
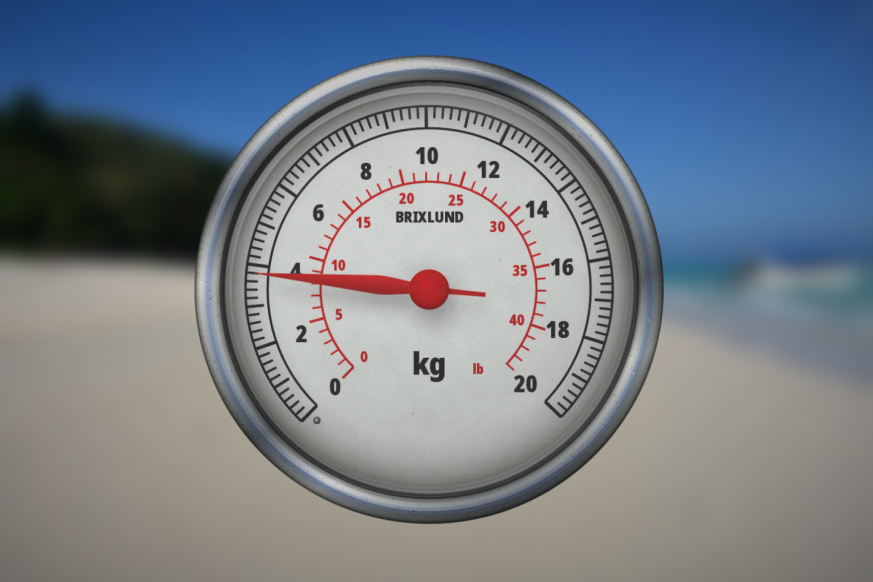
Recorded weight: 3.8 kg
